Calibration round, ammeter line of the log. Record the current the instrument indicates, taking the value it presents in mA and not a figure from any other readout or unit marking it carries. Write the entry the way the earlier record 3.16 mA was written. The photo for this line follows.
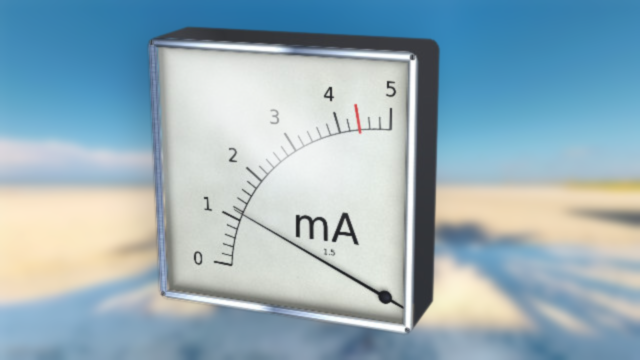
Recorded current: 1.2 mA
